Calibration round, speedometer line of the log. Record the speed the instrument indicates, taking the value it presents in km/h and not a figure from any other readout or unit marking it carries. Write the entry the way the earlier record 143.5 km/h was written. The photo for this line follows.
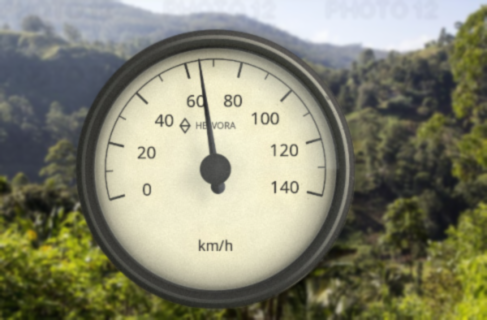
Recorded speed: 65 km/h
